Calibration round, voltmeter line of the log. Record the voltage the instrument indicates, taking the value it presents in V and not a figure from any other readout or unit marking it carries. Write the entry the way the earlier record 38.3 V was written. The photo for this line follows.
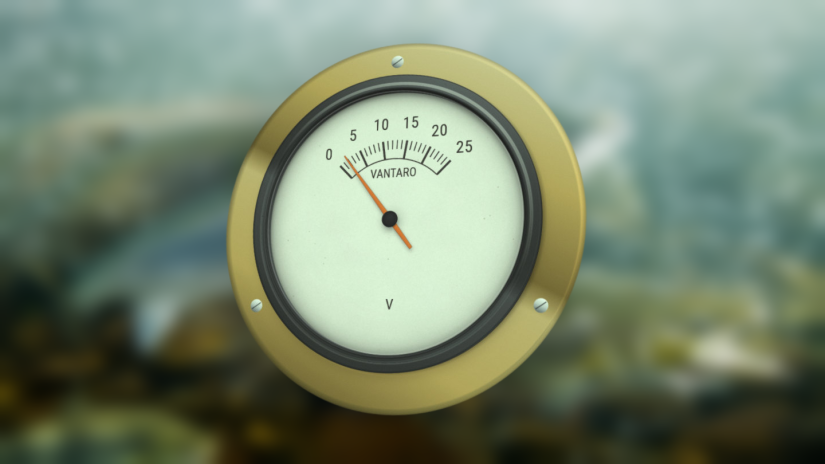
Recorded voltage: 2 V
